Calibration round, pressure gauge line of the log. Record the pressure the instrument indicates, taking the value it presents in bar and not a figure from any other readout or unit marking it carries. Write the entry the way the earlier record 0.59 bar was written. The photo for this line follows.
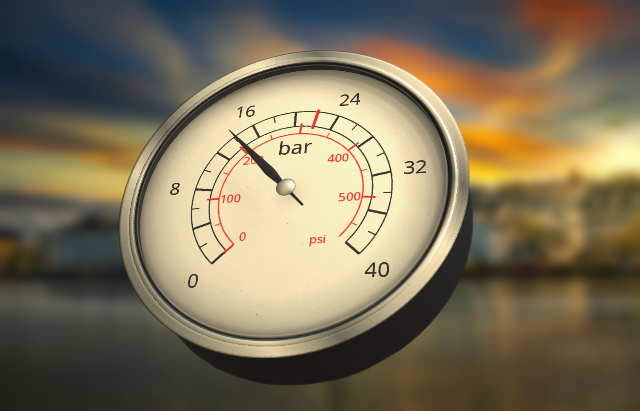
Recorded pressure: 14 bar
